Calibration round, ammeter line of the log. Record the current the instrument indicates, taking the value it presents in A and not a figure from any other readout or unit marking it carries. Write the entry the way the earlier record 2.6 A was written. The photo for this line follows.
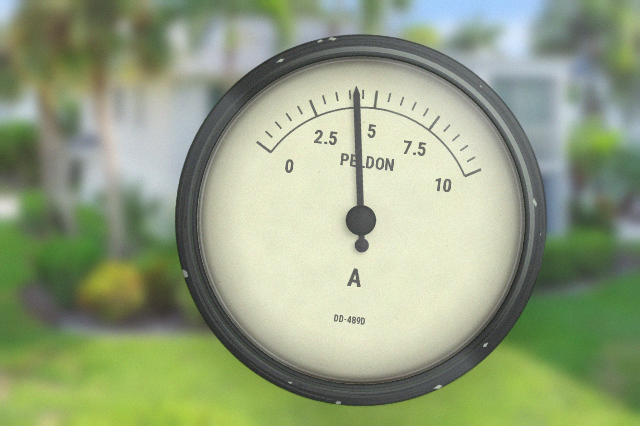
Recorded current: 4.25 A
